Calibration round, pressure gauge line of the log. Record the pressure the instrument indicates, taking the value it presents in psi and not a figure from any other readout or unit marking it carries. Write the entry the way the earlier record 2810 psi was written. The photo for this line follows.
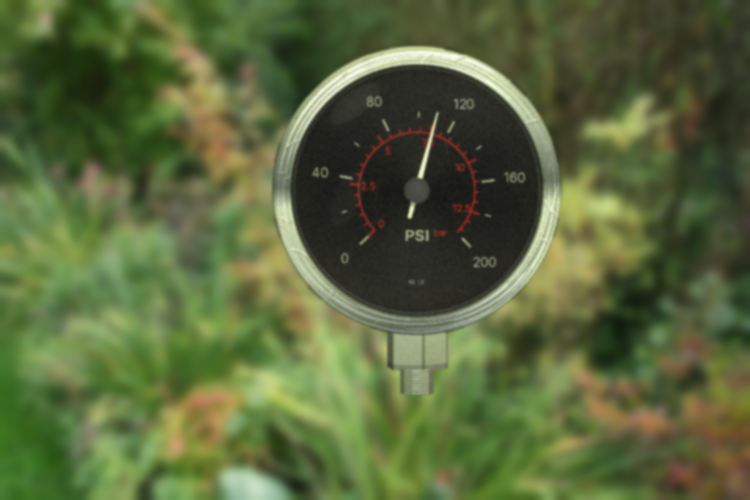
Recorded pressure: 110 psi
